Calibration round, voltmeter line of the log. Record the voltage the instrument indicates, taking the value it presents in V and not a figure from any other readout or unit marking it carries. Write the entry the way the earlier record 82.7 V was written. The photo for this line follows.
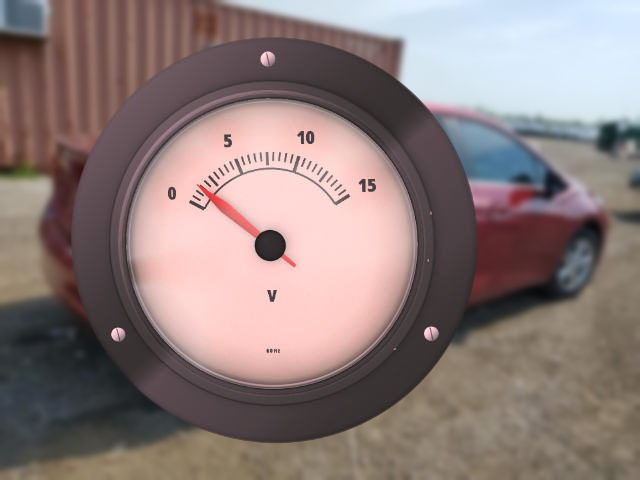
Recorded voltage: 1.5 V
